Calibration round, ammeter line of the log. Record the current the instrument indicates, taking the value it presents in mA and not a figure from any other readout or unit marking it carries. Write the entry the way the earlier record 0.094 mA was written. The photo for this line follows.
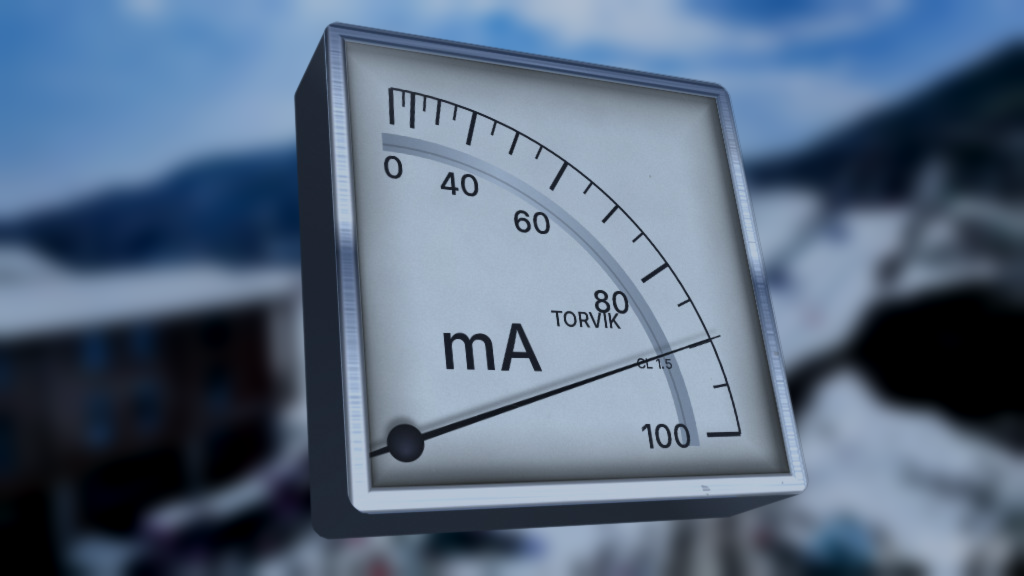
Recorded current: 90 mA
